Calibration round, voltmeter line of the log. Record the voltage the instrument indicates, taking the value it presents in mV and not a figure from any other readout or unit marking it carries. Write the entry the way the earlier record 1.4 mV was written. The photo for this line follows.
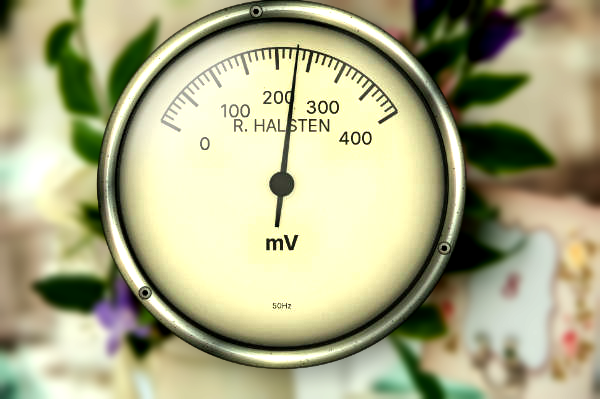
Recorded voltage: 230 mV
